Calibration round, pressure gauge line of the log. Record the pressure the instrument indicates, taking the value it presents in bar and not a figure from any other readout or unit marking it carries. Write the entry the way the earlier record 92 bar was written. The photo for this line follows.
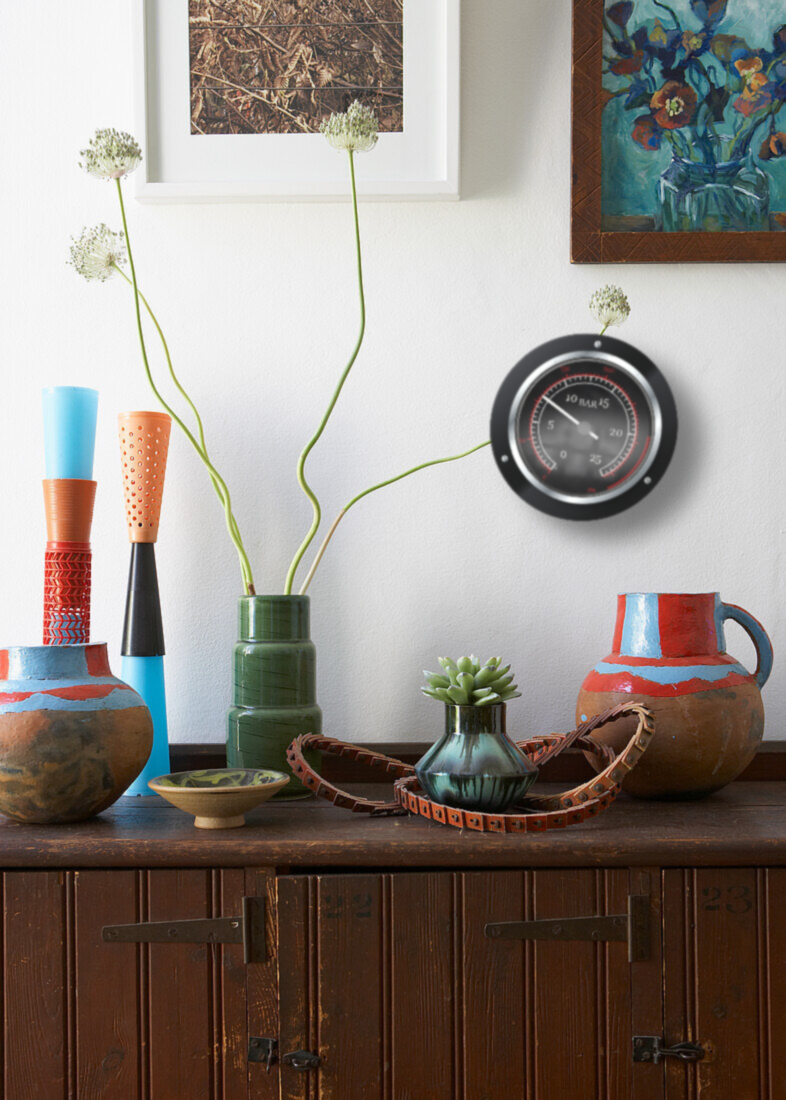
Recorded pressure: 7.5 bar
